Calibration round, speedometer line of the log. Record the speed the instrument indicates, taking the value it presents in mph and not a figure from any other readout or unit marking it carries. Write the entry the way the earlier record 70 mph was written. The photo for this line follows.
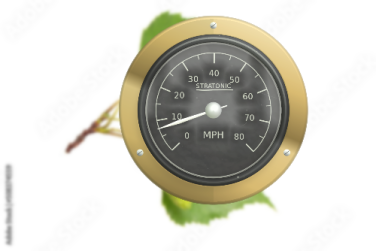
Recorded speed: 7.5 mph
